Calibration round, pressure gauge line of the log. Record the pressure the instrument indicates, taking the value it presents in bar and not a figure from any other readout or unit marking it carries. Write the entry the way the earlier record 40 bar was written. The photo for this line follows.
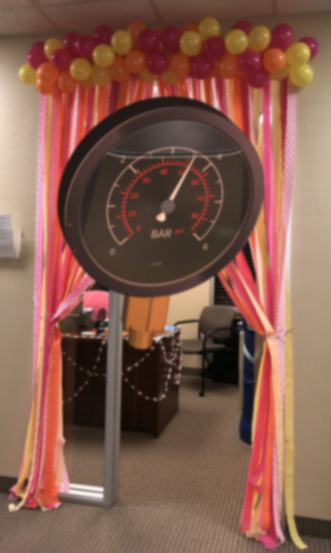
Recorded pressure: 3.5 bar
